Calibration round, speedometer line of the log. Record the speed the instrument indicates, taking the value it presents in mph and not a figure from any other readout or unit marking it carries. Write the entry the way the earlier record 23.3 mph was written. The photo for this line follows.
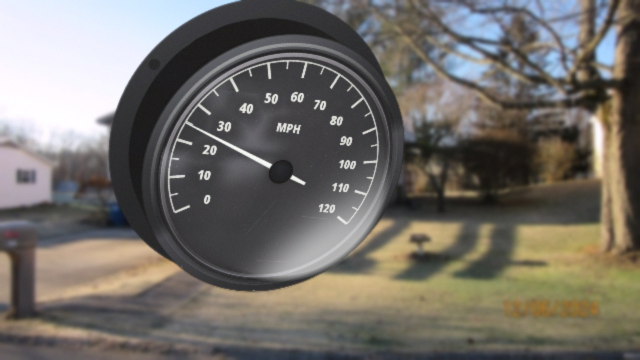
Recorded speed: 25 mph
